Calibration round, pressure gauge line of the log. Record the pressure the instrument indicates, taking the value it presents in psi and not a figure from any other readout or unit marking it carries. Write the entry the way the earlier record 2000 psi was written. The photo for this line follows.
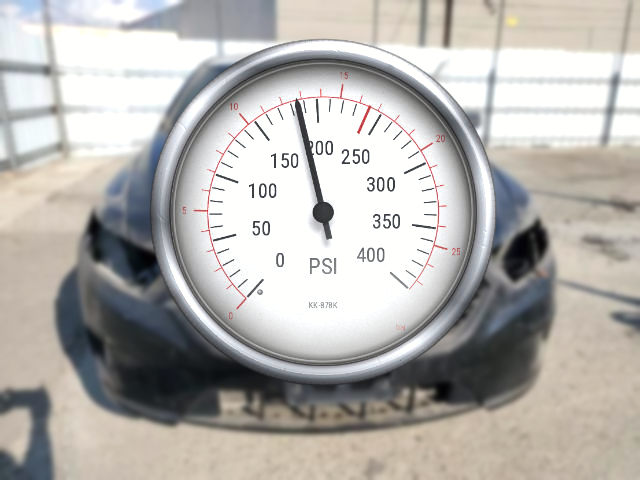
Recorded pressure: 185 psi
